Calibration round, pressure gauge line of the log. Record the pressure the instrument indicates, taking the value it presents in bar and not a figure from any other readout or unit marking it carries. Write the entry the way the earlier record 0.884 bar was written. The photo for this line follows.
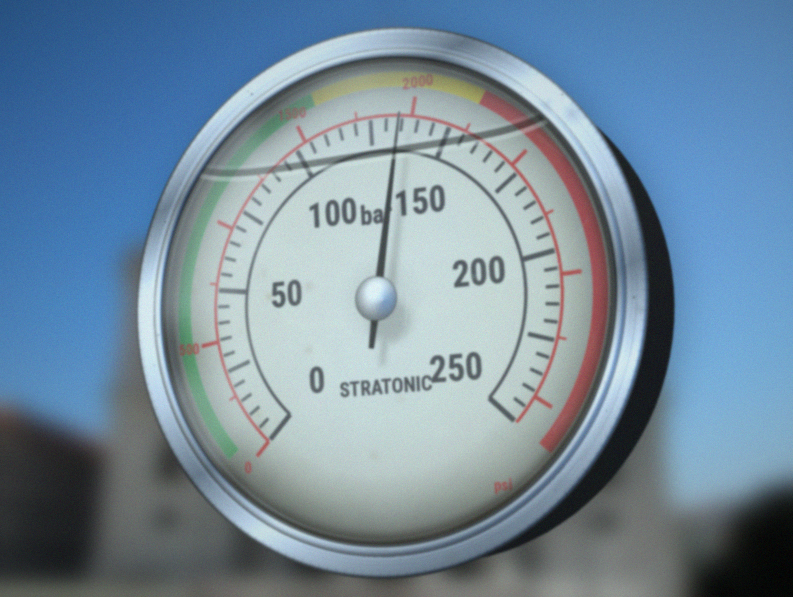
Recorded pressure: 135 bar
